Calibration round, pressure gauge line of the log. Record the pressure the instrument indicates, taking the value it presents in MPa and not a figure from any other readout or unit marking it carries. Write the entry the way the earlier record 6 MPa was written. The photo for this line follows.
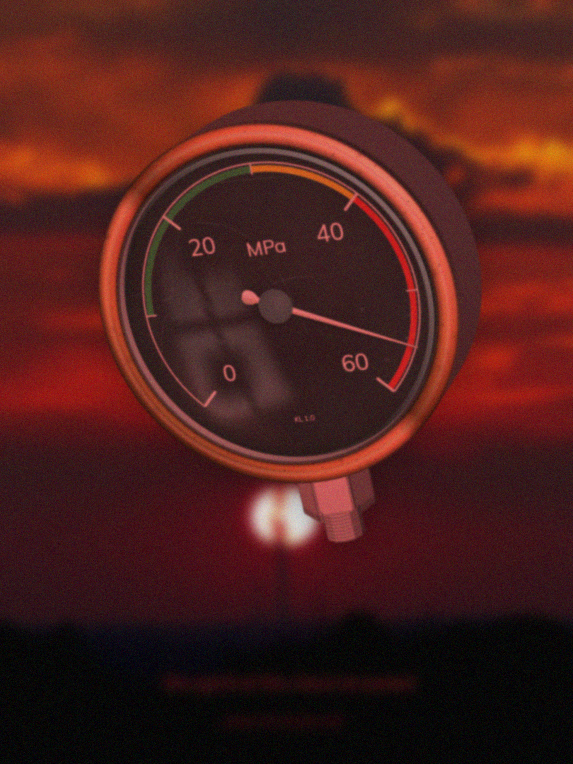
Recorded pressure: 55 MPa
